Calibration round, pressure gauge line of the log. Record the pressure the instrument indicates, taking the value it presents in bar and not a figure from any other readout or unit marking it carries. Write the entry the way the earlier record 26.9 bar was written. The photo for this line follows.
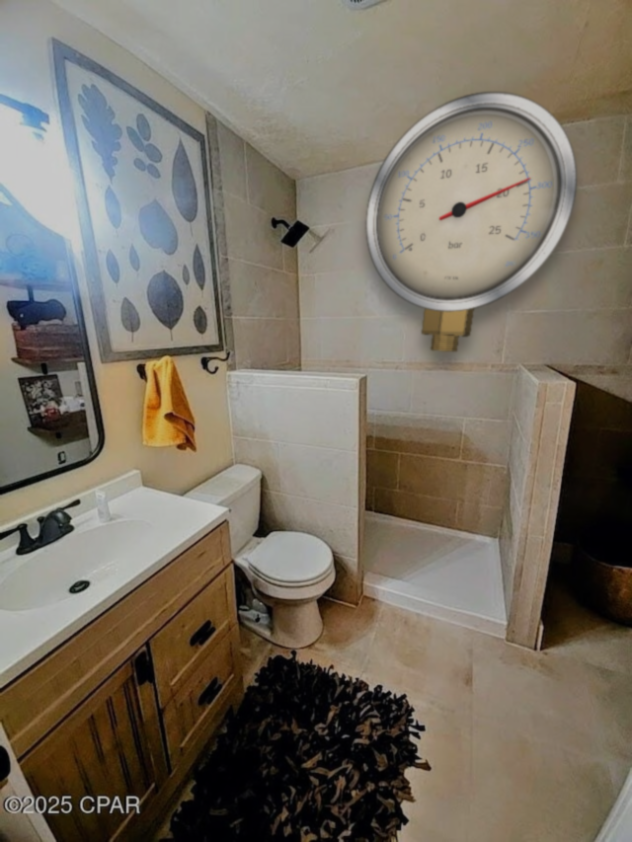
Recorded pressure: 20 bar
